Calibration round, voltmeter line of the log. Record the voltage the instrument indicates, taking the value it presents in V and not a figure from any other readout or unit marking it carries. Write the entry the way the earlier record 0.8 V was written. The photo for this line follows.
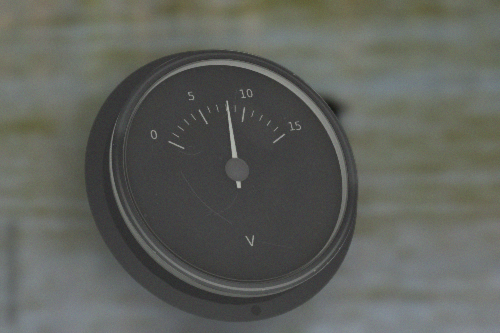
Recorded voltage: 8 V
